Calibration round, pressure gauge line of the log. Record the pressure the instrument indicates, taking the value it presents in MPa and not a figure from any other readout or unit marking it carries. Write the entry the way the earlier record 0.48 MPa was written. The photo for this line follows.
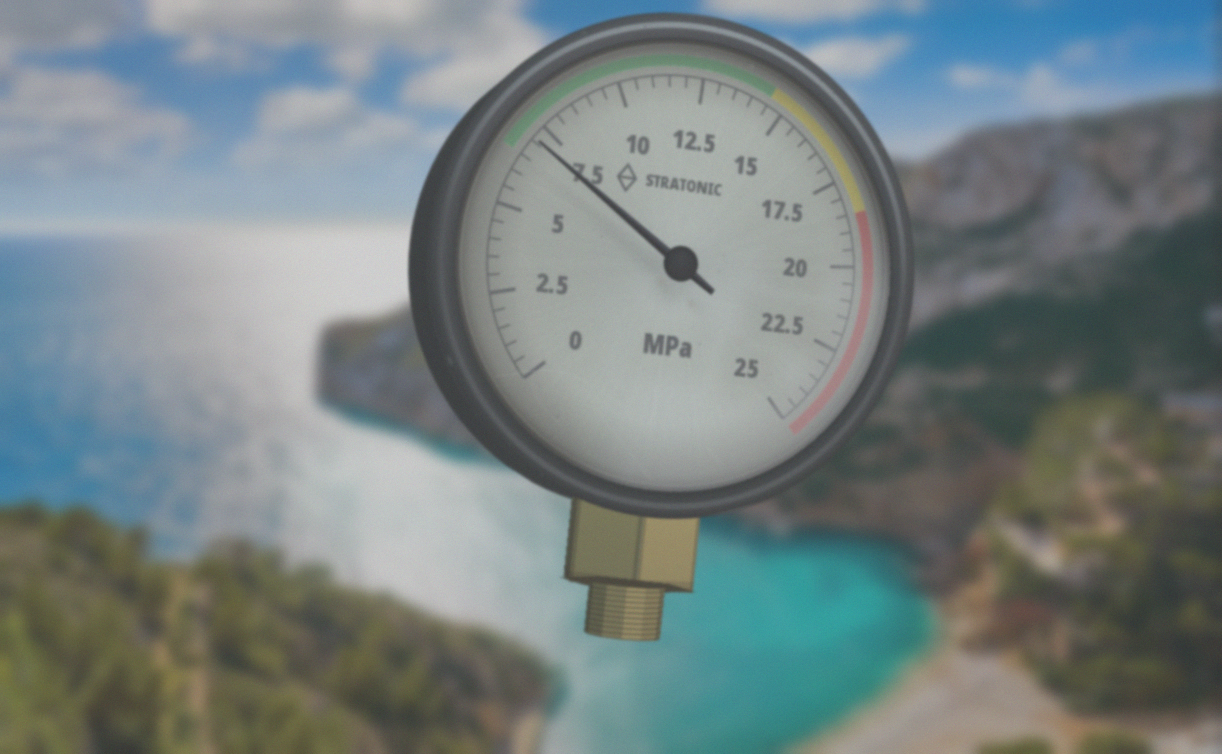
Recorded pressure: 7 MPa
